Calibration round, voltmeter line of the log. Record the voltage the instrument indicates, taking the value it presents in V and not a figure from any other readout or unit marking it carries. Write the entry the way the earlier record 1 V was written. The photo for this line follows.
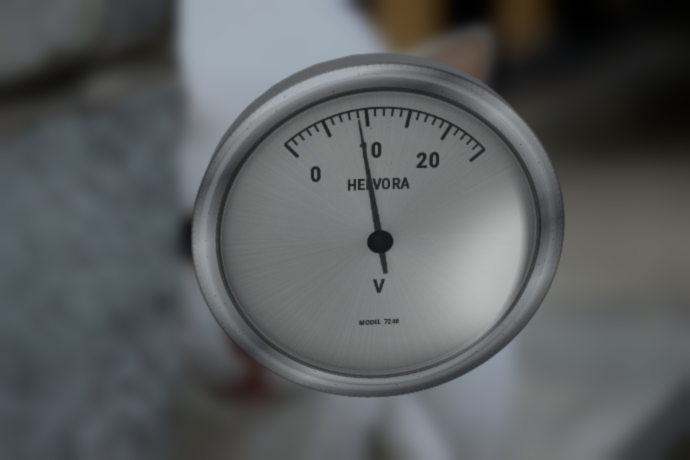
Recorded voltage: 9 V
